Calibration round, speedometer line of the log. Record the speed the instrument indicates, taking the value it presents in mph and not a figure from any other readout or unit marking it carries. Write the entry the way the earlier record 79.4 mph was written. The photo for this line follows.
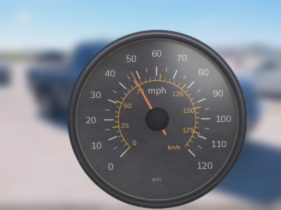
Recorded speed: 47.5 mph
